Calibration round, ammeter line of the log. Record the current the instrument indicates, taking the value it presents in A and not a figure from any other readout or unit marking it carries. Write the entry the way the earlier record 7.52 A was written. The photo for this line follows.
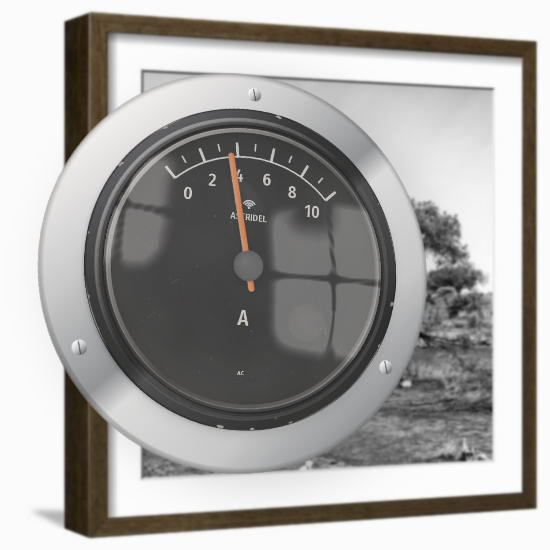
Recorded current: 3.5 A
